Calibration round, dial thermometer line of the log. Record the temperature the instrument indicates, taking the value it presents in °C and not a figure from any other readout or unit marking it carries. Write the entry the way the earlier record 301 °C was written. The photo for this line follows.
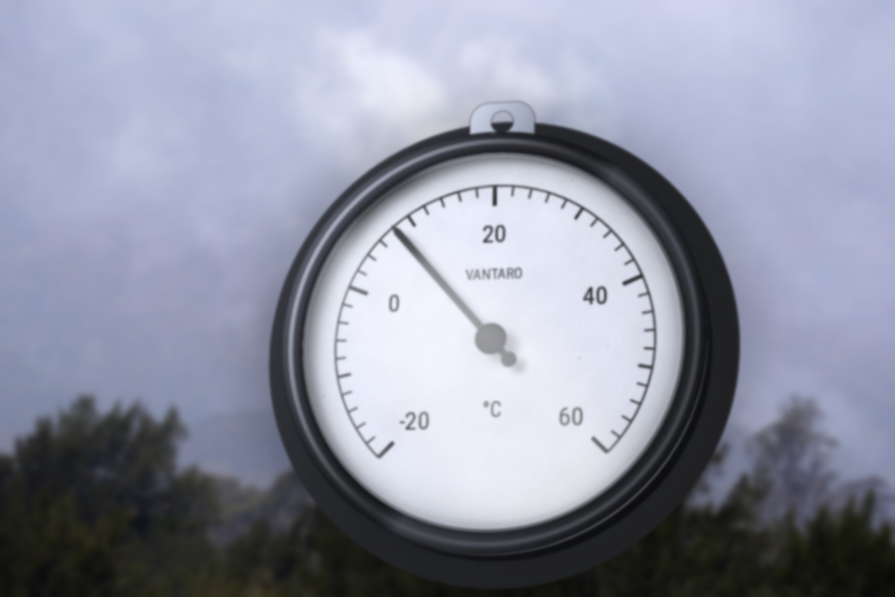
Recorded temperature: 8 °C
